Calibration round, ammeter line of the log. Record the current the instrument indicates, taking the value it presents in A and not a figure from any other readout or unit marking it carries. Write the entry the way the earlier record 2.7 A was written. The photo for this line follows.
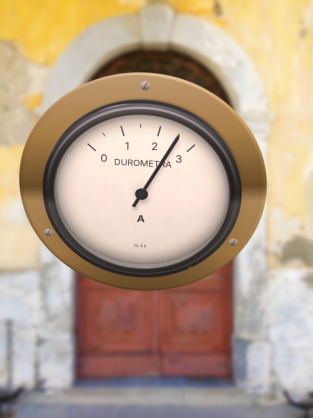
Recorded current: 2.5 A
